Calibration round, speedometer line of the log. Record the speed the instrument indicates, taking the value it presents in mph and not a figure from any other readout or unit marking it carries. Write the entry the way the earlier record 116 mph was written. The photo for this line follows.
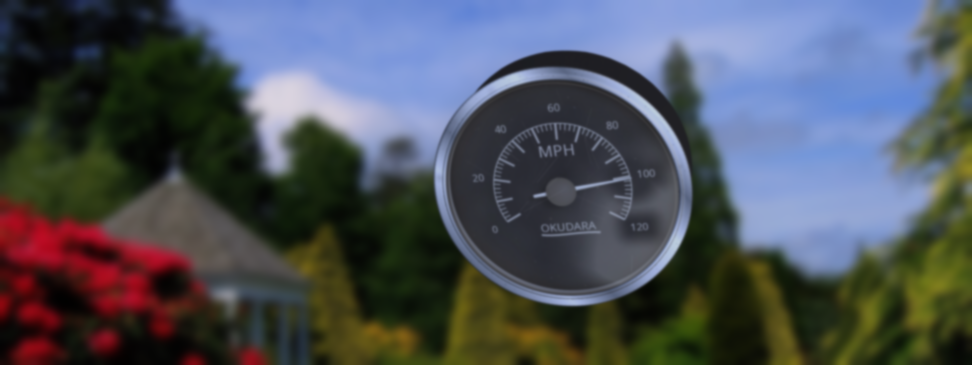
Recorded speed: 100 mph
